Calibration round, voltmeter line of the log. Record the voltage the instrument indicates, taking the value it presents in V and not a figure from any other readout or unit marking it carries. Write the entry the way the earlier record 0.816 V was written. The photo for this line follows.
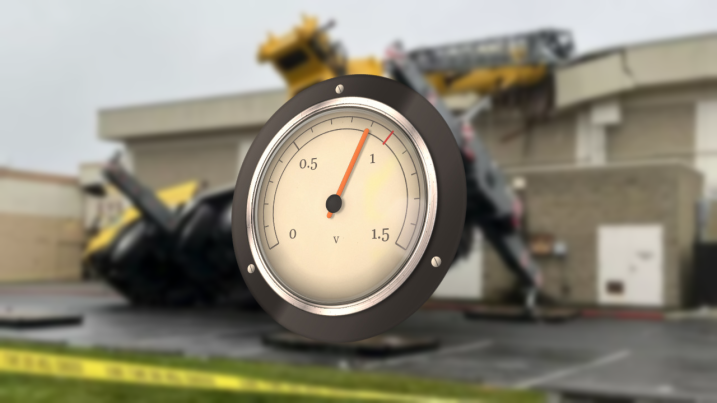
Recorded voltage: 0.9 V
